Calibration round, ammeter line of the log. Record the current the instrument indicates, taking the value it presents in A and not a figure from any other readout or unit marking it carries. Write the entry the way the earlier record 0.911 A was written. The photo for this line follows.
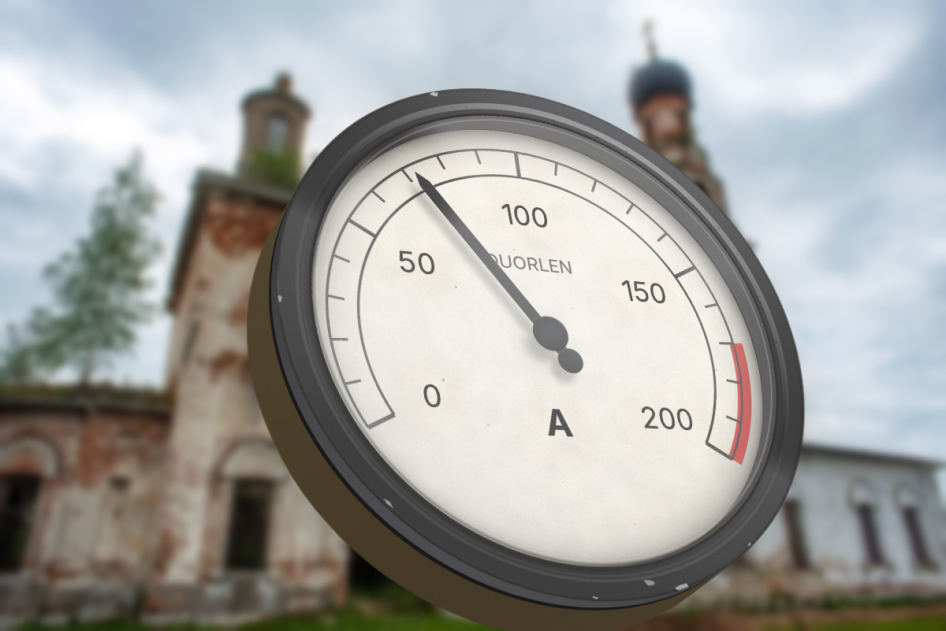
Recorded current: 70 A
